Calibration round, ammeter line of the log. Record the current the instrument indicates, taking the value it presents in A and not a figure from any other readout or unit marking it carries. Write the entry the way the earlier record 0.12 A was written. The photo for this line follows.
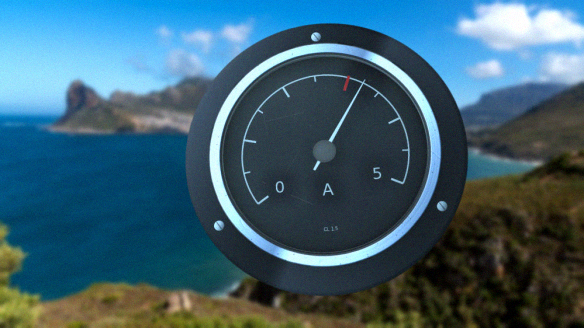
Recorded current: 3.25 A
